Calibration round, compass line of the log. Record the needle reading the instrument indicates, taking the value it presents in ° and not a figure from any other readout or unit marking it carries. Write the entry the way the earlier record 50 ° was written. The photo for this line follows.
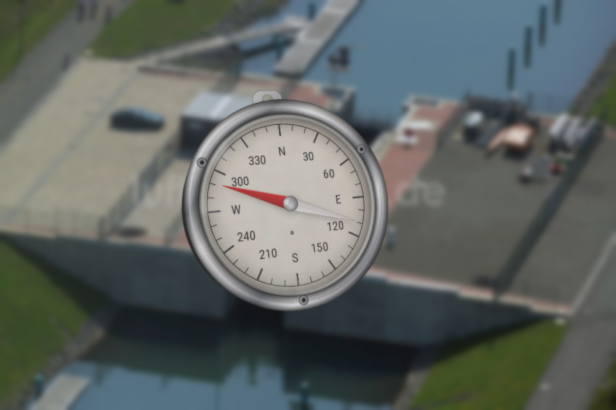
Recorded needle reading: 290 °
